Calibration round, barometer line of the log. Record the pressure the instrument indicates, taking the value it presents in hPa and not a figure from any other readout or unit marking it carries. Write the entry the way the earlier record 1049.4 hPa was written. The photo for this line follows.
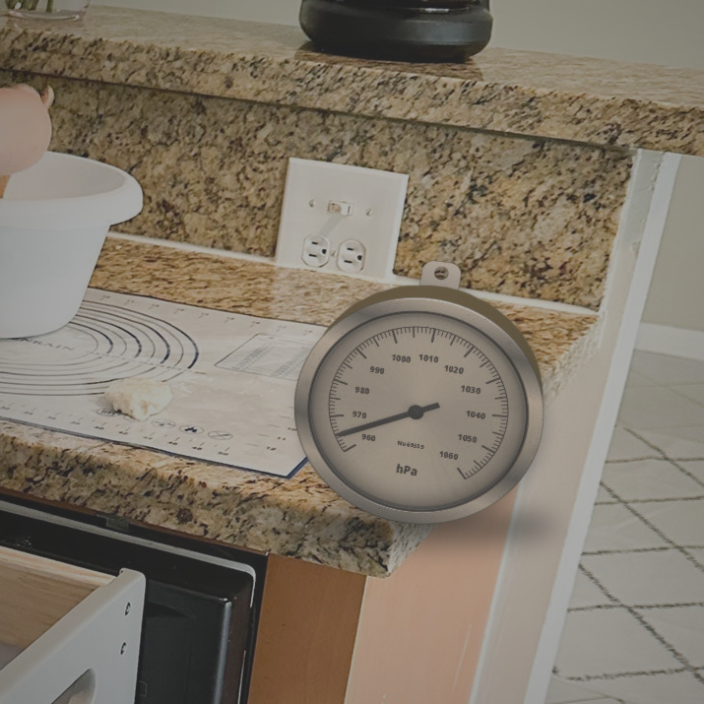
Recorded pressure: 965 hPa
